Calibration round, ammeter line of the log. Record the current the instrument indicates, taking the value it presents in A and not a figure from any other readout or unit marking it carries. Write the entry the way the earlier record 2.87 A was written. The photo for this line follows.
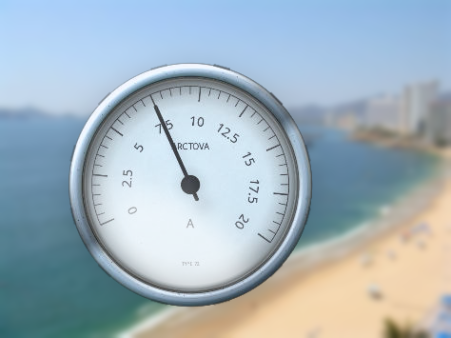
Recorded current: 7.5 A
